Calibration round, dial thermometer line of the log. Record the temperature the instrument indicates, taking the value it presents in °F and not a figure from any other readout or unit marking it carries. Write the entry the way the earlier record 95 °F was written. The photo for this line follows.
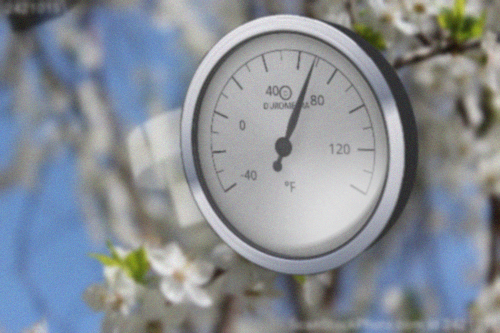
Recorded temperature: 70 °F
